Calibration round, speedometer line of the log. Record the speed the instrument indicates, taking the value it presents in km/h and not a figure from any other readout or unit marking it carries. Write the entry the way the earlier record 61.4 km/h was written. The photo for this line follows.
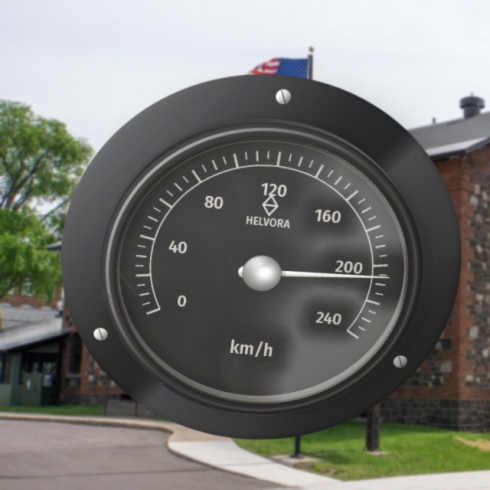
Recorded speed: 205 km/h
